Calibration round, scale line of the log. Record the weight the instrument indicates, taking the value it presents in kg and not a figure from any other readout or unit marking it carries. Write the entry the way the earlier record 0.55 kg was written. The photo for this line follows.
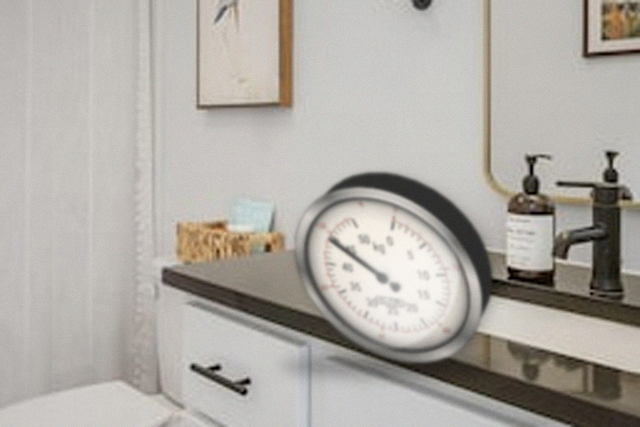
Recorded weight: 45 kg
